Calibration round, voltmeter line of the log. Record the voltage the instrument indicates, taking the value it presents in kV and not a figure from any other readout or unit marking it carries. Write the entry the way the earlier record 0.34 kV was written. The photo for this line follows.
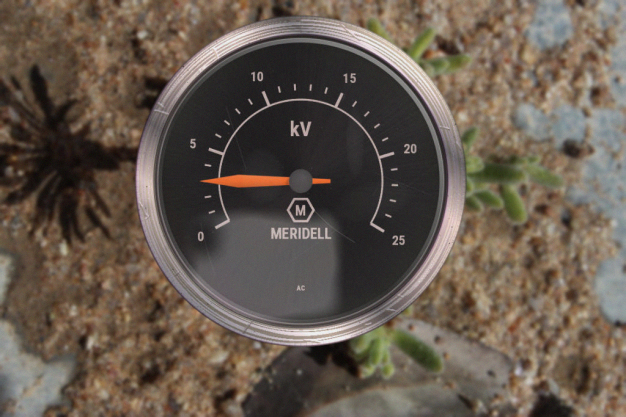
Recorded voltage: 3 kV
